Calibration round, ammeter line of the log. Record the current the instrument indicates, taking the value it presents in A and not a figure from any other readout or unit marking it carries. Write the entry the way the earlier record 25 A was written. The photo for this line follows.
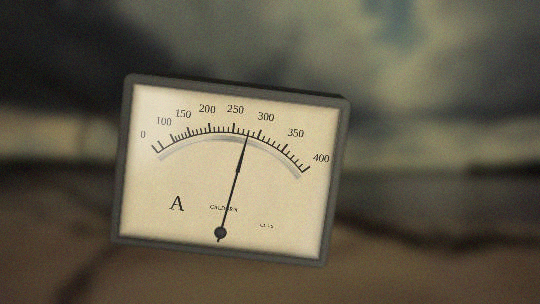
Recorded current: 280 A
